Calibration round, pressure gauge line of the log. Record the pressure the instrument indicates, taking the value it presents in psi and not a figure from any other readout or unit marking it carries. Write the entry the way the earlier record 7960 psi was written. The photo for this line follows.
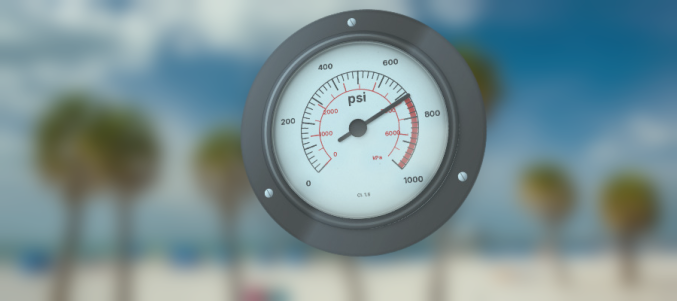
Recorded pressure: 720 psi
